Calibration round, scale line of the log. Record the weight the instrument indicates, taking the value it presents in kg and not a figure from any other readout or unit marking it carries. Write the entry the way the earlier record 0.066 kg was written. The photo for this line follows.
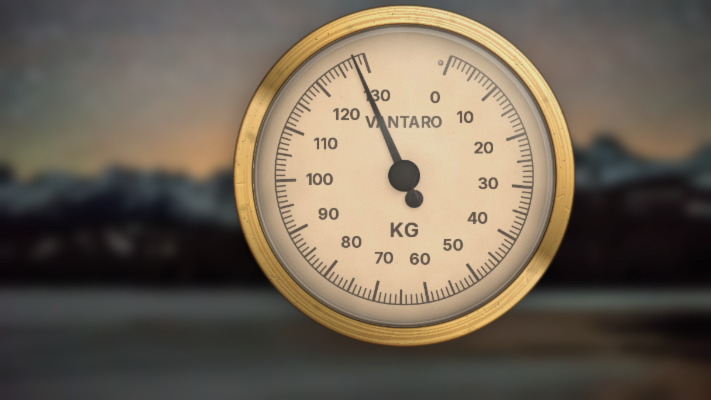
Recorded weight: 128 kg
